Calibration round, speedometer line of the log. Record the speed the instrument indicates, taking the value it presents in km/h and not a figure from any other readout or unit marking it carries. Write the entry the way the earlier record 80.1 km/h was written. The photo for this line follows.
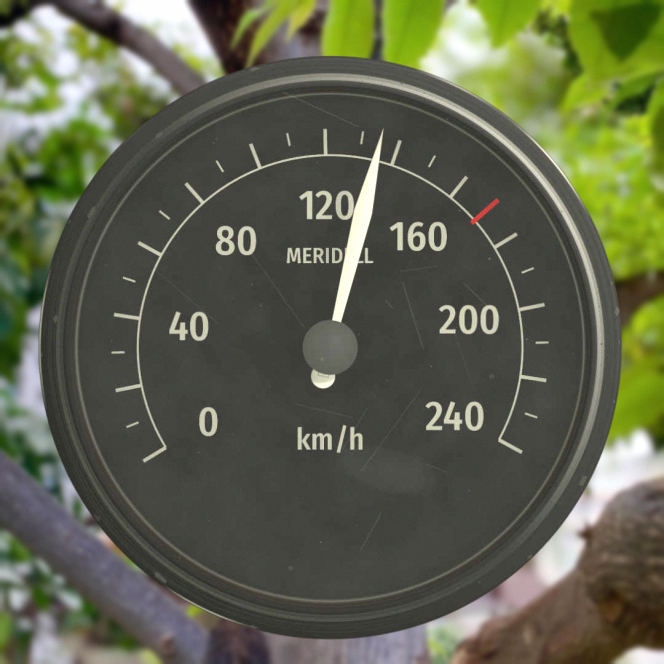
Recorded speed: 135 km/h
